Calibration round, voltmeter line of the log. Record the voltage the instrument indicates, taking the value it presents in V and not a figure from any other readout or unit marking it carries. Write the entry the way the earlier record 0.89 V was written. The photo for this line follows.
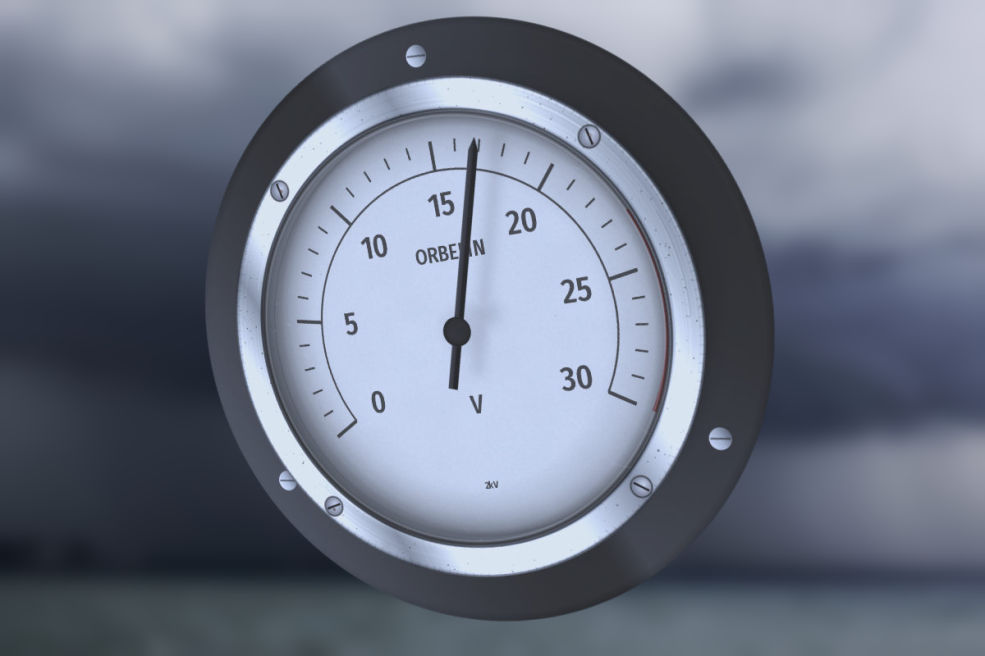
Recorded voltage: 17 V
